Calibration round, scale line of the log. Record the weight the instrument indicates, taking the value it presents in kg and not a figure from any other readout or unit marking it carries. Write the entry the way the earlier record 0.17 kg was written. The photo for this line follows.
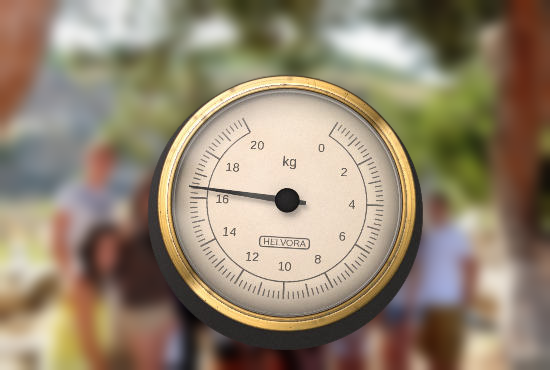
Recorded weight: 16.4 kg
